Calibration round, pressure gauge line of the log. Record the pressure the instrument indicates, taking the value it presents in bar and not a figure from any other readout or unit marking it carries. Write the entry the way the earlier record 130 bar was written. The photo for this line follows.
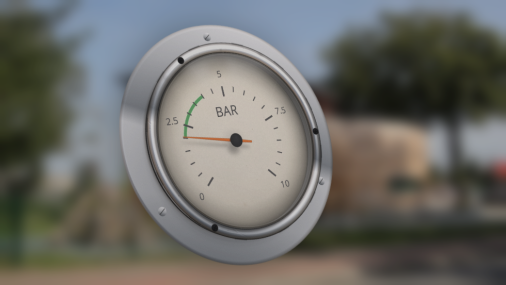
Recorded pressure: 2 bar
